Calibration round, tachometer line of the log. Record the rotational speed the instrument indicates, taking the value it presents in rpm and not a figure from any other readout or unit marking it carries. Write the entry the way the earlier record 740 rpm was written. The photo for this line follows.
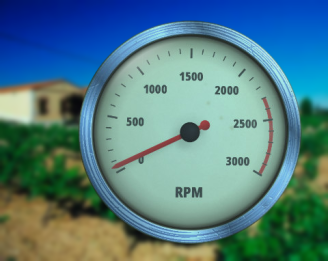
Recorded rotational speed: 50 rpm
